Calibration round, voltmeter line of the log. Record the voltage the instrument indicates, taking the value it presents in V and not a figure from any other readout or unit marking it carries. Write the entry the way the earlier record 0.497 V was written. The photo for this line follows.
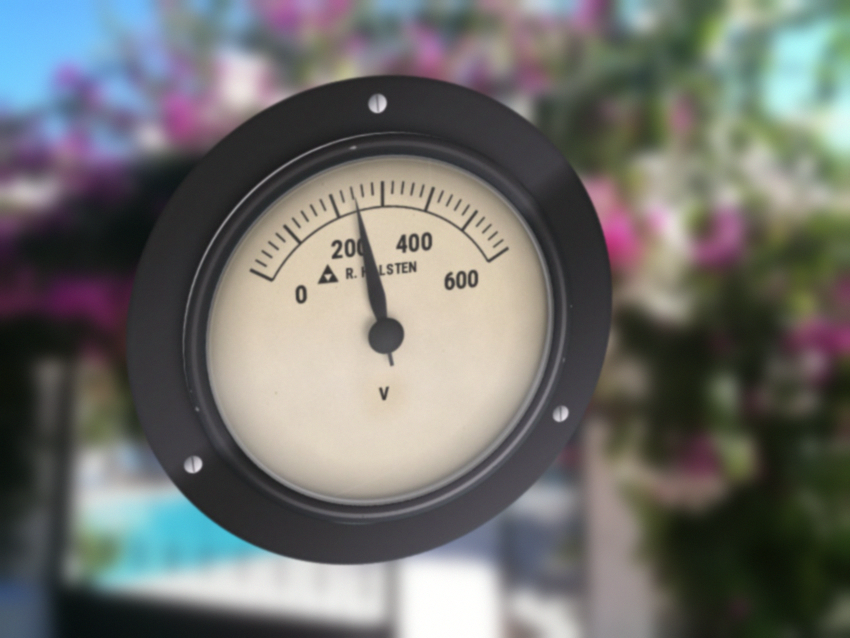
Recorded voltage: 240 V
